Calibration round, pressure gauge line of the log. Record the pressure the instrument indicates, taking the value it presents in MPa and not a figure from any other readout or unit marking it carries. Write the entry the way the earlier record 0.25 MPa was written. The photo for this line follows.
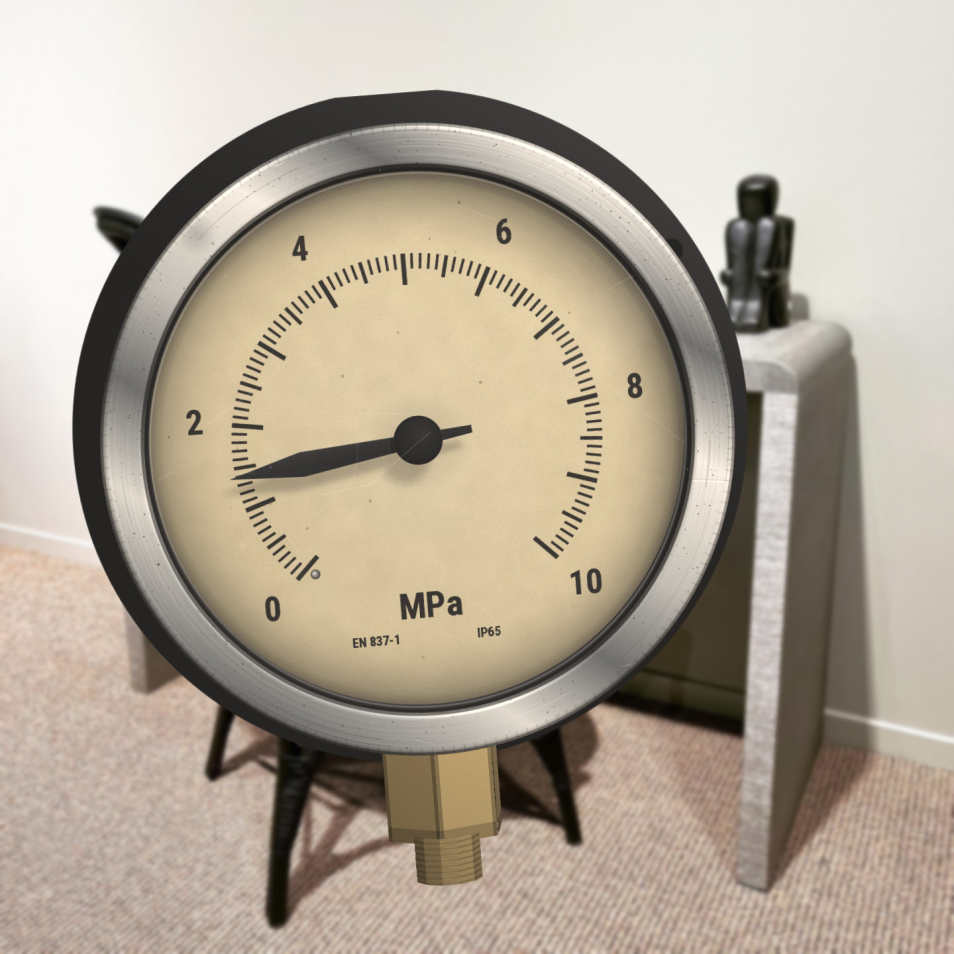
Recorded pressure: 1.4 MPa
